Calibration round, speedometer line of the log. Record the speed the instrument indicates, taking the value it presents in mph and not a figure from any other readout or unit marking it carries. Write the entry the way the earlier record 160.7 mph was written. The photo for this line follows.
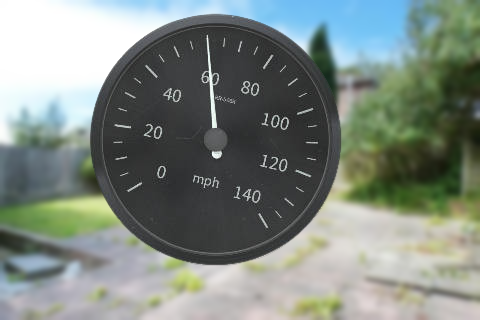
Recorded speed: 60 mph
